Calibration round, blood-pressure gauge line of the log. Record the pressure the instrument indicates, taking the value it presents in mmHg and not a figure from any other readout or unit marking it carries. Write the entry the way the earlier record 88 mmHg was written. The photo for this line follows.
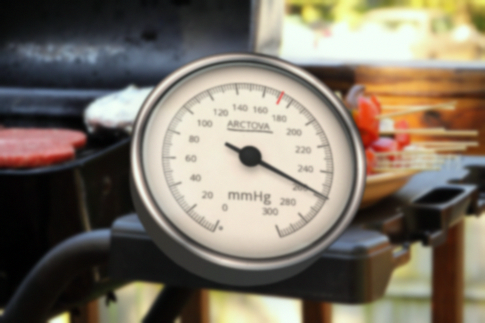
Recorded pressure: 260 mmHg
